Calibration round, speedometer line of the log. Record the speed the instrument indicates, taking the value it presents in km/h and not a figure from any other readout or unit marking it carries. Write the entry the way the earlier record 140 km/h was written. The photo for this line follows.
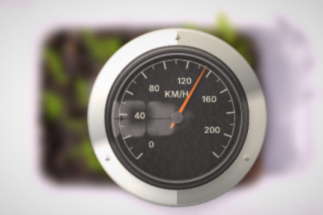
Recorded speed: 135 km/h
